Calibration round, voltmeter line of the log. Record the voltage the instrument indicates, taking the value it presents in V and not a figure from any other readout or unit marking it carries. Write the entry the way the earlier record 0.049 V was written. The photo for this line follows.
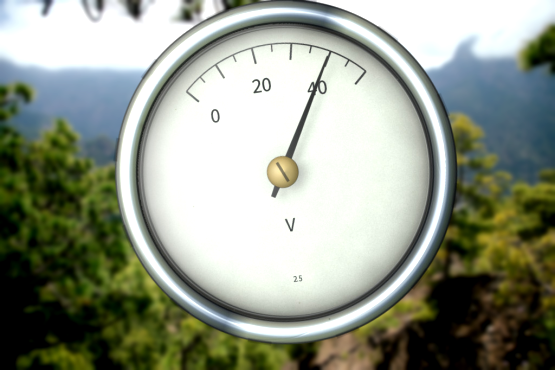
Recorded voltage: 40 V
